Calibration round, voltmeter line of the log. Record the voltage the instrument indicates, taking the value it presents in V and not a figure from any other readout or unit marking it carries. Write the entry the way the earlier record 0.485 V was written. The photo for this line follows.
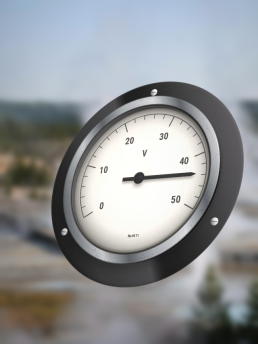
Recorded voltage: 44 V
